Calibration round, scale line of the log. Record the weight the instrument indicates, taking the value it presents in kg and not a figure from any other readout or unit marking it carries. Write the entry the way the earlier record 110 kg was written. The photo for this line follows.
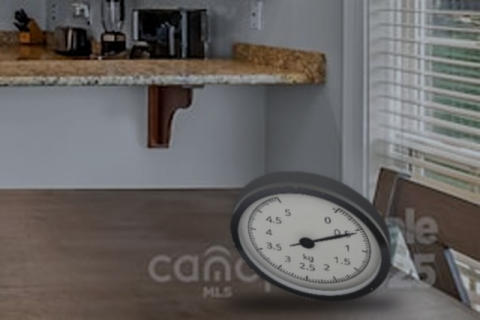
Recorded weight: 0.5 kg
